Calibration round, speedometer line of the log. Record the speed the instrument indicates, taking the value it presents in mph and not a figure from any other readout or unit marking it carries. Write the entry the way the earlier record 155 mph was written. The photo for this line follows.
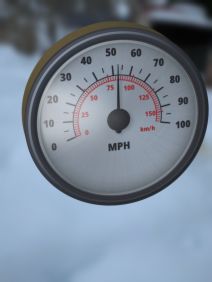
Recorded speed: 52.5 mph
